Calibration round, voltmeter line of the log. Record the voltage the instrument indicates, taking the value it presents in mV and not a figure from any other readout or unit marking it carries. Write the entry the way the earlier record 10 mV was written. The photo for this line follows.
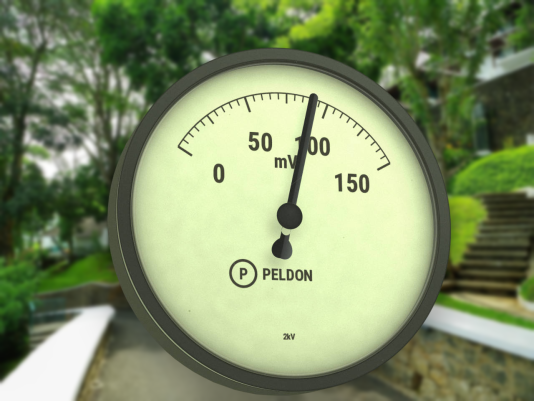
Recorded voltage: 90 mV
